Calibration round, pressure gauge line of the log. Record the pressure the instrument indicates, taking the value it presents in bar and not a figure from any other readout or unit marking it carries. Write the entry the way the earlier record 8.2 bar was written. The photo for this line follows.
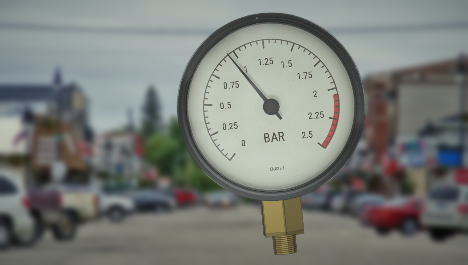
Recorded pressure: 0.95 bar
